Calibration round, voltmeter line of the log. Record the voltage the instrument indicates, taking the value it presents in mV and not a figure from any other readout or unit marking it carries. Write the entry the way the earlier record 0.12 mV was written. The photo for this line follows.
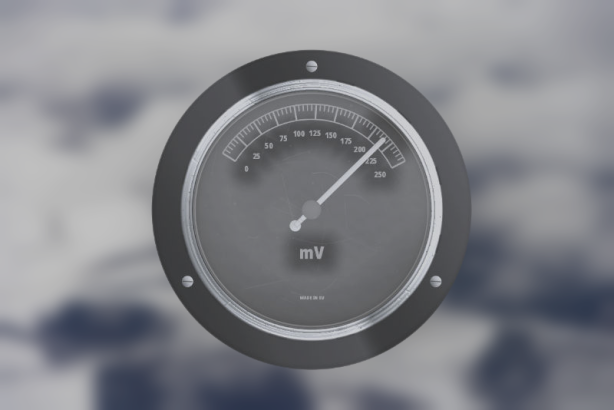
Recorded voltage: 215 mV
